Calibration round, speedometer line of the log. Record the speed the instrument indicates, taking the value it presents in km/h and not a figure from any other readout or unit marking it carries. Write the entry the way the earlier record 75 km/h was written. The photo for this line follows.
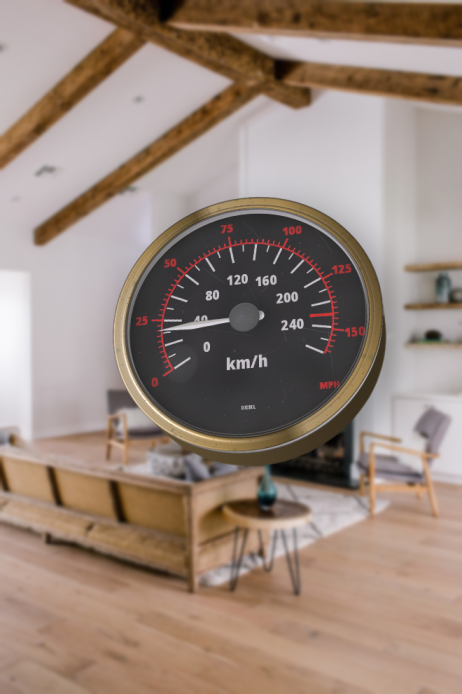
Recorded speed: 30 km/h
